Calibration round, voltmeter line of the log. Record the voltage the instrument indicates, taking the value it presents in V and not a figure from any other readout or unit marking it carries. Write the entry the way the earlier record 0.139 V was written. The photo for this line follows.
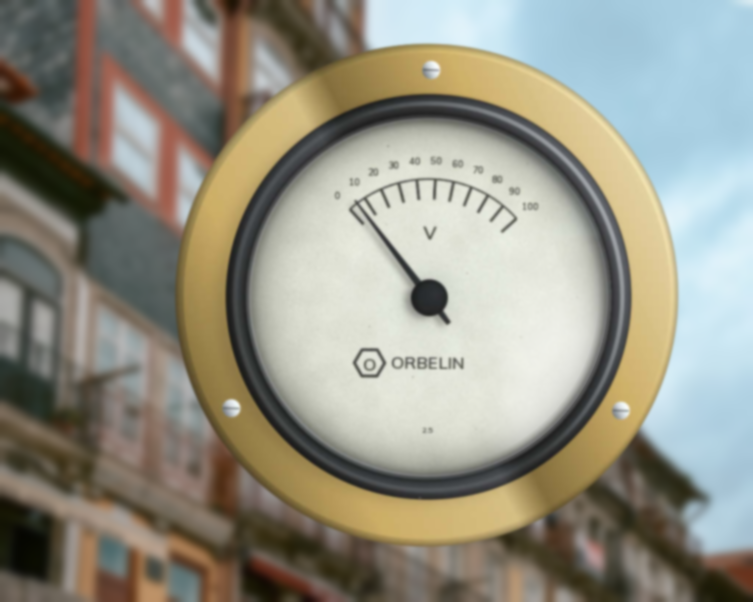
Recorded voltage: 5 V
